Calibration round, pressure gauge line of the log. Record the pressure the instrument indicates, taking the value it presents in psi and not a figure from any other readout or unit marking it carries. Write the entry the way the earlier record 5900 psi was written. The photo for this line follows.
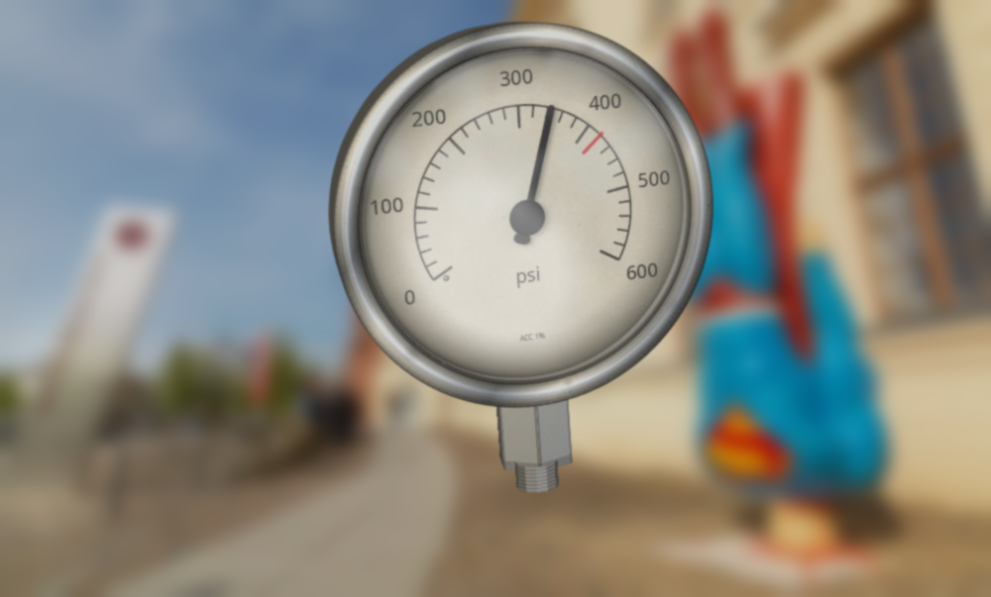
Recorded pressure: 340 psi
